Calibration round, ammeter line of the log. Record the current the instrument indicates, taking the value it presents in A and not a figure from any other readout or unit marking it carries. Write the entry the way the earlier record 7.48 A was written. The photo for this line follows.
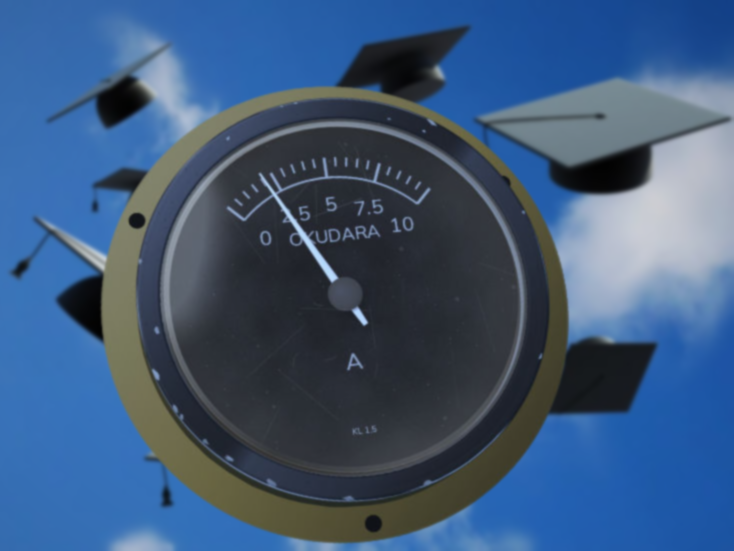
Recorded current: 2 A
